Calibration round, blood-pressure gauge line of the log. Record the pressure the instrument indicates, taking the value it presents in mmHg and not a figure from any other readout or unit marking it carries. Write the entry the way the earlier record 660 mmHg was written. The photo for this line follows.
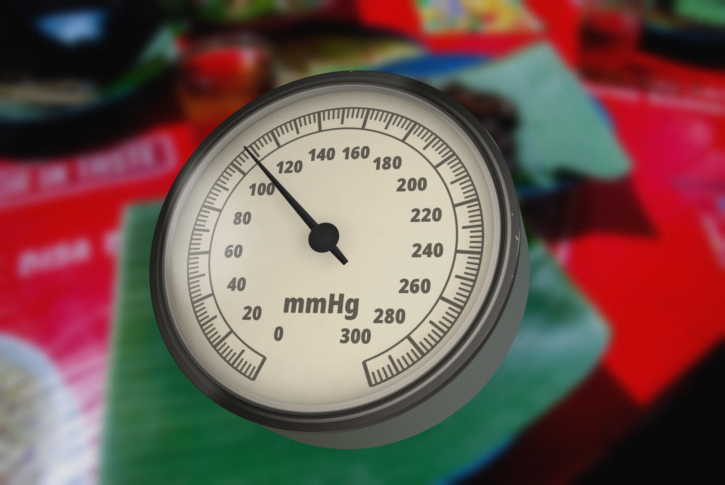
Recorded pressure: 108 mmHg
